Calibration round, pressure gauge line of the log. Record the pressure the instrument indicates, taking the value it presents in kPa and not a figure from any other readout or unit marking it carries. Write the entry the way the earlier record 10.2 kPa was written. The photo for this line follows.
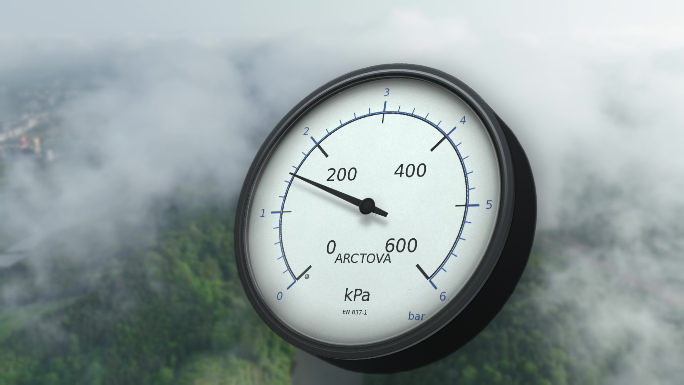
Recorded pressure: 150 kPa
